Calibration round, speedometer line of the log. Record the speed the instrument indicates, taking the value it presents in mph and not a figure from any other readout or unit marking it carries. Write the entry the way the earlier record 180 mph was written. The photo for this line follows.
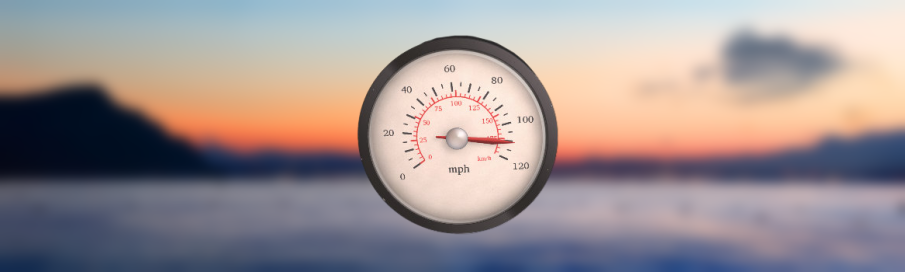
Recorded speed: 110 mph
